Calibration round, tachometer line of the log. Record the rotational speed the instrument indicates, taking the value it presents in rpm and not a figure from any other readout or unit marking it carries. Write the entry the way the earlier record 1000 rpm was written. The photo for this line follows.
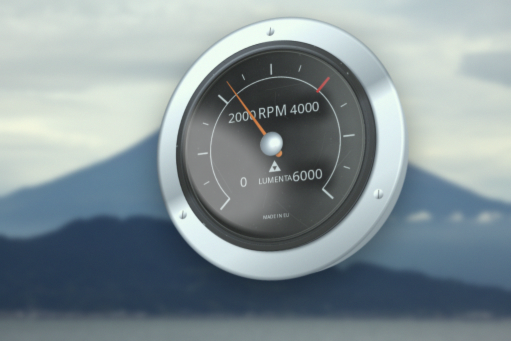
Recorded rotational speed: 2250 rpm
